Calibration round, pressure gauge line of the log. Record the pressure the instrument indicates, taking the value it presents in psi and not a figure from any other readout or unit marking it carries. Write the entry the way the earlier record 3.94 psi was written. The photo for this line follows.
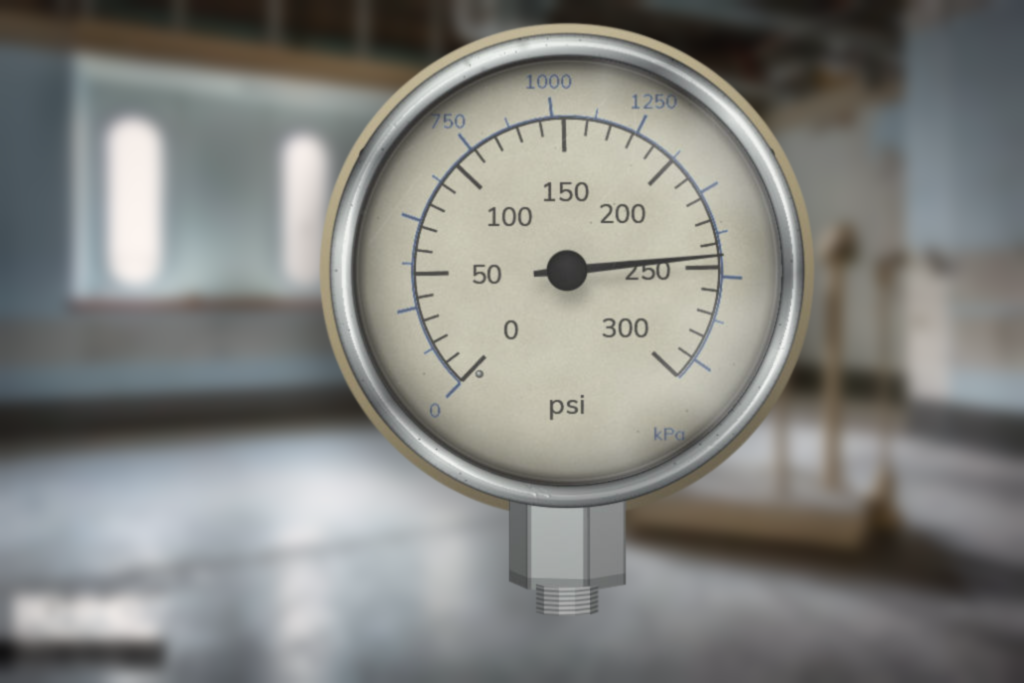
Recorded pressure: 245 psi
